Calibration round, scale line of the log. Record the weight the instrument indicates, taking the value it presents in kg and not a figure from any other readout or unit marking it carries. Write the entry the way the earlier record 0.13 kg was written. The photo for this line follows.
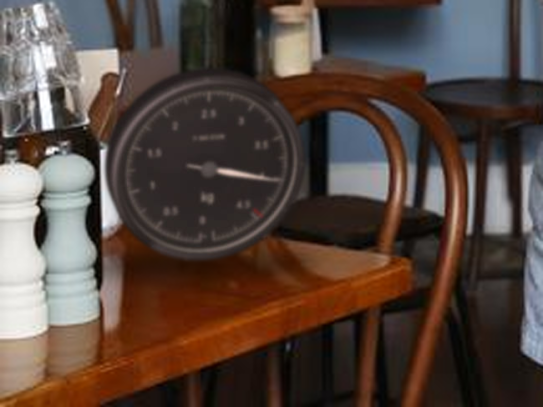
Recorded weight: 4 kg
